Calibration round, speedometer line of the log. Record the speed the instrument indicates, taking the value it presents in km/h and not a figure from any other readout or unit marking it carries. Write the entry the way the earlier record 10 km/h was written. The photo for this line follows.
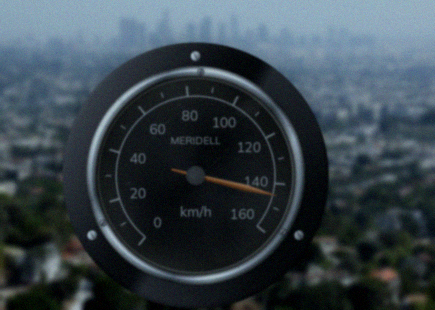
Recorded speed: 145 km/h
